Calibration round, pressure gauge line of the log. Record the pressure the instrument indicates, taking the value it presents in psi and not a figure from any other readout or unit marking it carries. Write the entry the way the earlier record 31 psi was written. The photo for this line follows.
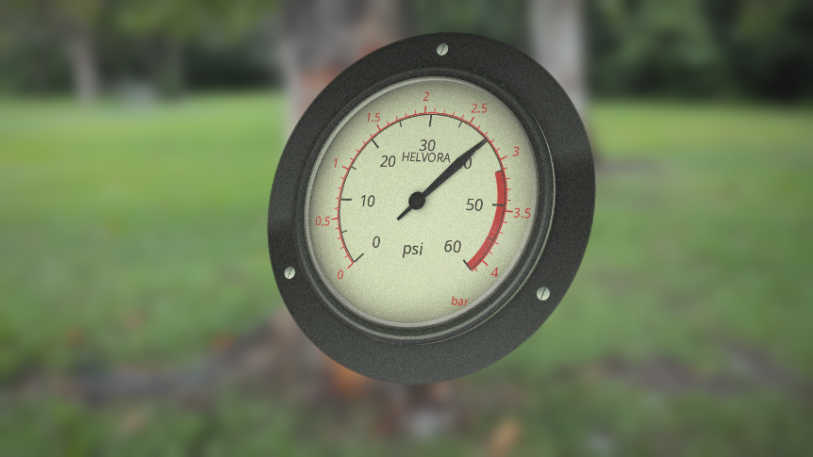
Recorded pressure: 40 psi
